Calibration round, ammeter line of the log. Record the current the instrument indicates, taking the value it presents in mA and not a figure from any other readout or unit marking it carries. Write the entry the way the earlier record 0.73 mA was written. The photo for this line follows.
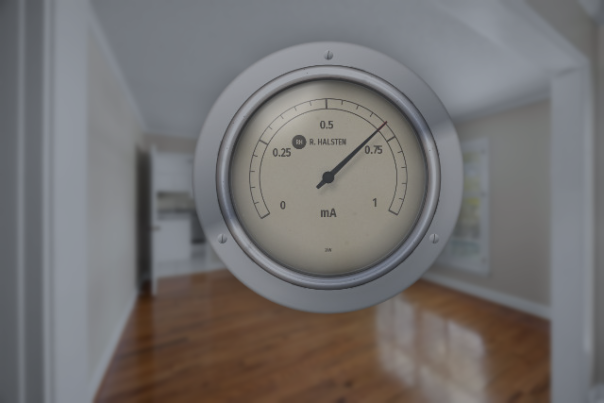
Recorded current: 0.7 mA
